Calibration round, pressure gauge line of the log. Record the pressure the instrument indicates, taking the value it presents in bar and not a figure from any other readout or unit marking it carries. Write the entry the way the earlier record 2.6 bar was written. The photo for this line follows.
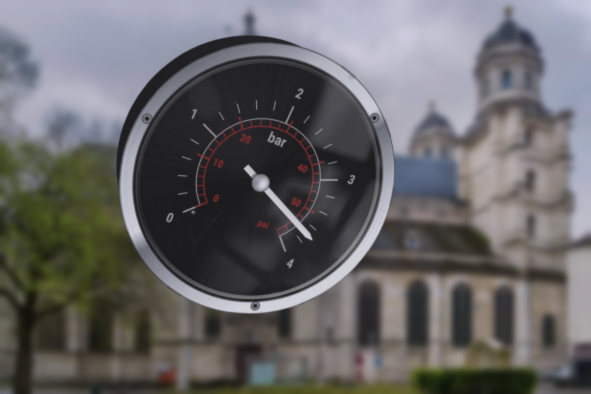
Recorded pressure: 3.7 bar
